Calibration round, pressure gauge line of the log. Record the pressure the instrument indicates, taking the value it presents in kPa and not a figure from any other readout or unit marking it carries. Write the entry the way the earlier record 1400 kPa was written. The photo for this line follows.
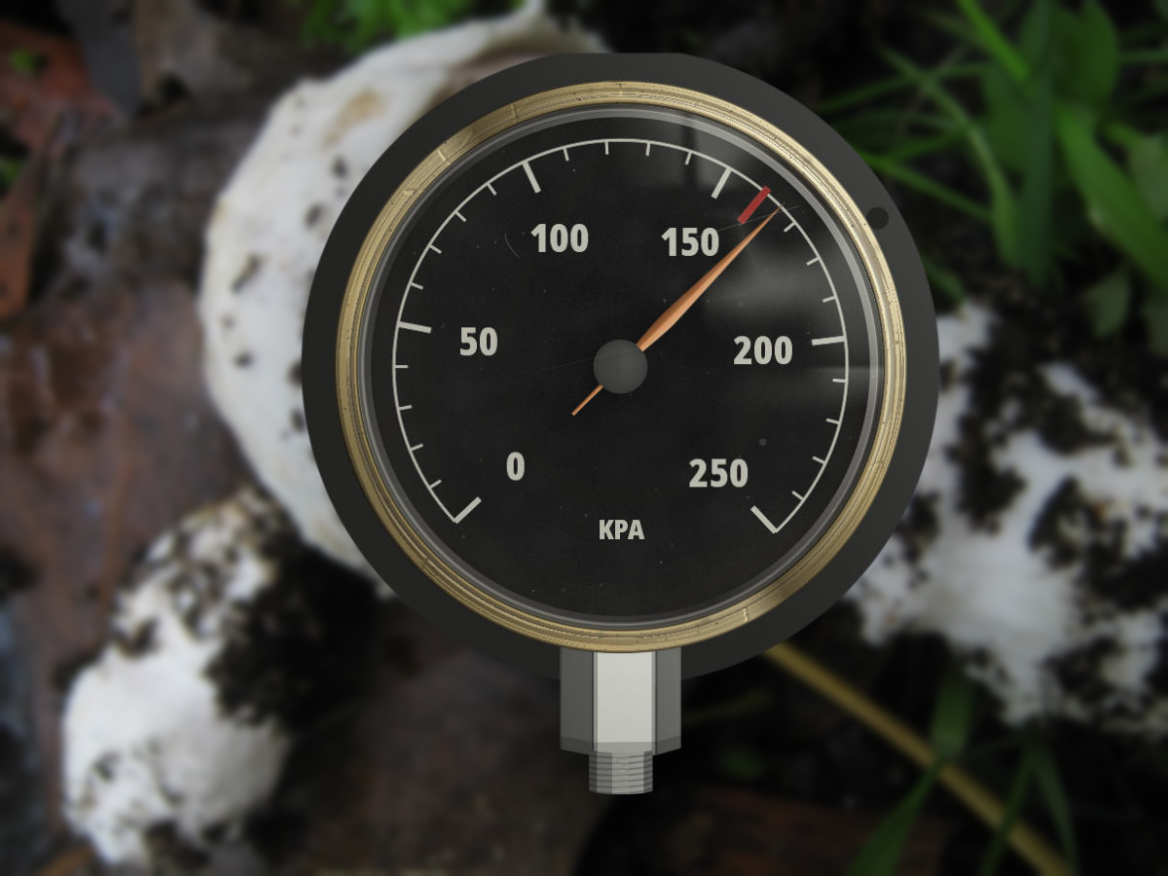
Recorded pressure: 165 kPa
